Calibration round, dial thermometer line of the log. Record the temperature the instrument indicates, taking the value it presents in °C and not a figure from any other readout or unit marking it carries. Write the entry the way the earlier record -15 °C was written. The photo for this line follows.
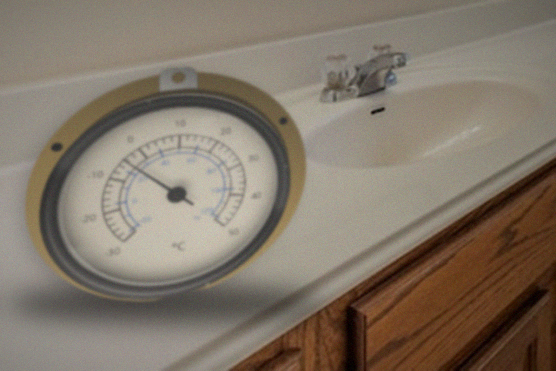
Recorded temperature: -4 °C
